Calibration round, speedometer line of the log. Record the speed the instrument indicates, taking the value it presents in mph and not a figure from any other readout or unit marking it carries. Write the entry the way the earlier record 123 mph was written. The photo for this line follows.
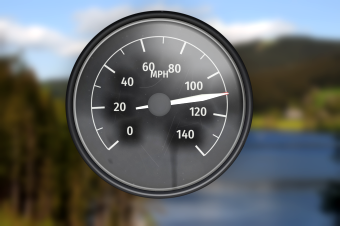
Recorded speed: 110 mph
